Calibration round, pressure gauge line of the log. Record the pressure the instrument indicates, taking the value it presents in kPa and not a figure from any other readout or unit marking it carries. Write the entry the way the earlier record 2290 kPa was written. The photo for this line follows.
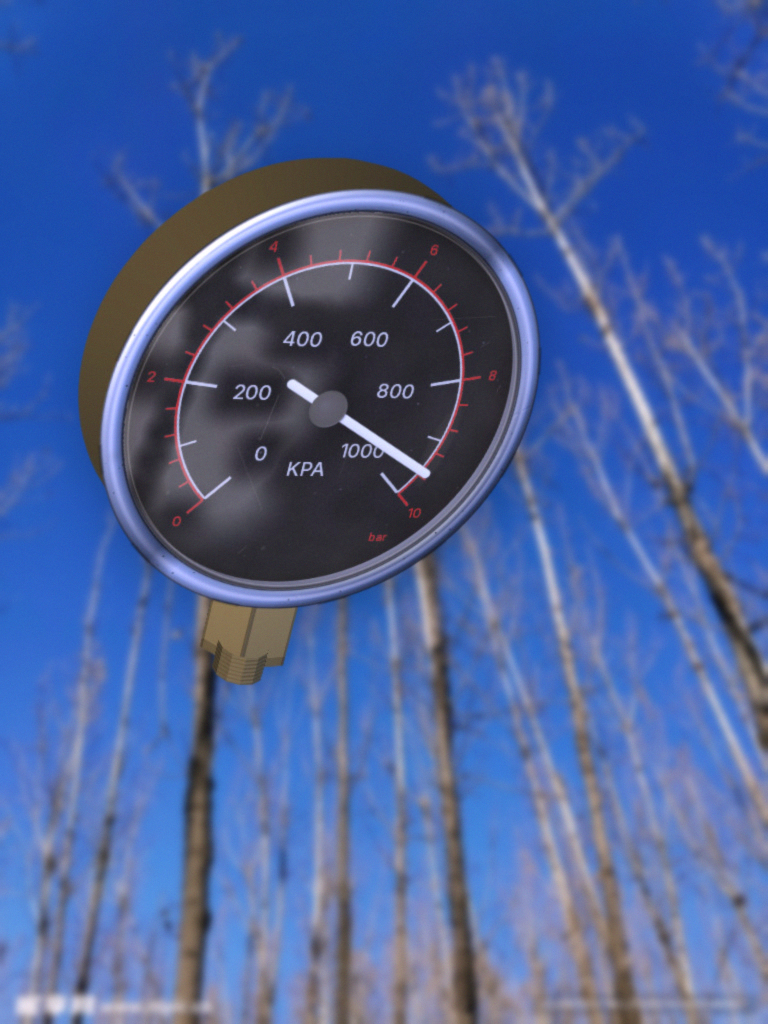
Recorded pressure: 950 kPa
